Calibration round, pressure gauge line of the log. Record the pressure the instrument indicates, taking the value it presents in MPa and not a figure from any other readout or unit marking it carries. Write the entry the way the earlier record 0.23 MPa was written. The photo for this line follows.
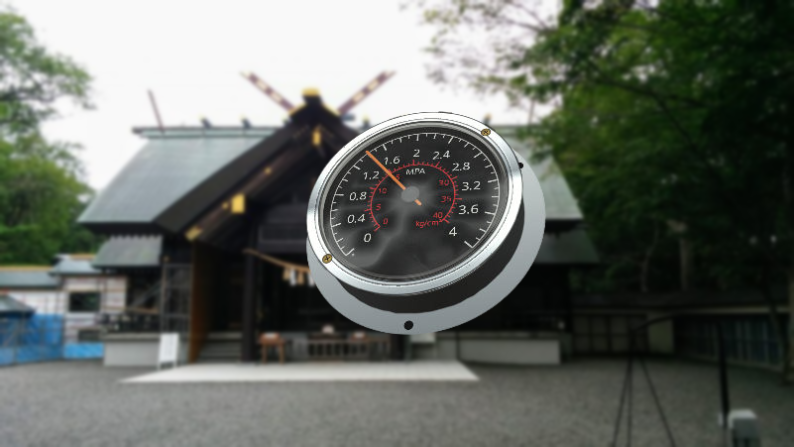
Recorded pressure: 1.4 MPa
